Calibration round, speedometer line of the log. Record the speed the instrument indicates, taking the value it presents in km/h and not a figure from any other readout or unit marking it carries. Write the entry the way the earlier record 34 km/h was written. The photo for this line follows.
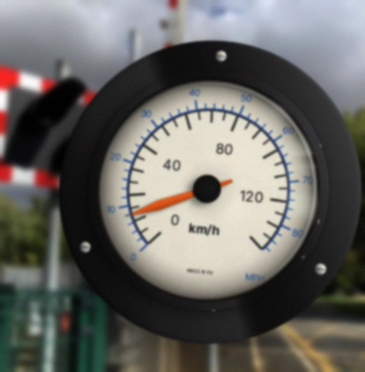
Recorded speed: 12.5 km/h
